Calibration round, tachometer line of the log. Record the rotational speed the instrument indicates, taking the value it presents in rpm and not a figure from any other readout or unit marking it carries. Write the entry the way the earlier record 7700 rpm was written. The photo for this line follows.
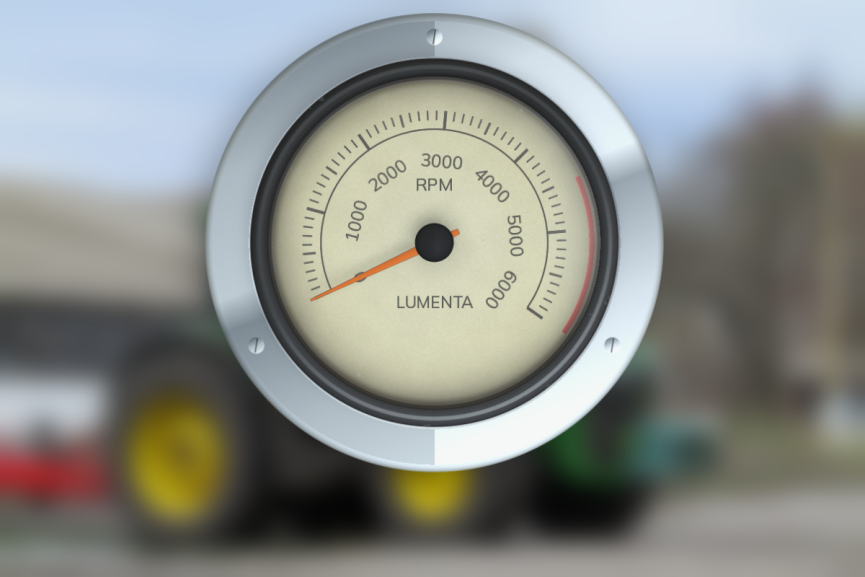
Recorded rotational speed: 0 rpm
